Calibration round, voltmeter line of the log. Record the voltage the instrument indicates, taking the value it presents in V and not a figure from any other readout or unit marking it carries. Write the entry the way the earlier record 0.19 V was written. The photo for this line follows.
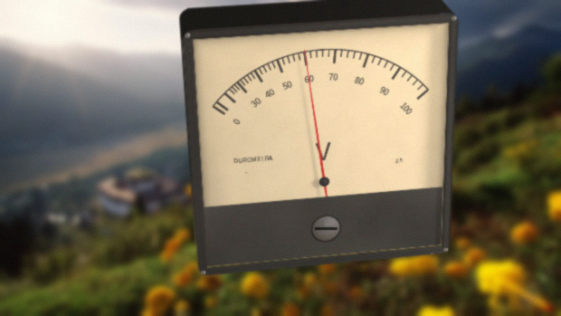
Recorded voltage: 60 V
